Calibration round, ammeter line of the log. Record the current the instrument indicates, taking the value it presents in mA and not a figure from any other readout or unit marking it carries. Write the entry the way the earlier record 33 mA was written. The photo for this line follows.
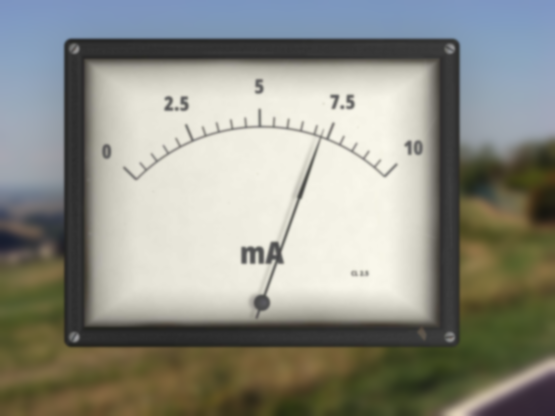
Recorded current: 7.25 mA
